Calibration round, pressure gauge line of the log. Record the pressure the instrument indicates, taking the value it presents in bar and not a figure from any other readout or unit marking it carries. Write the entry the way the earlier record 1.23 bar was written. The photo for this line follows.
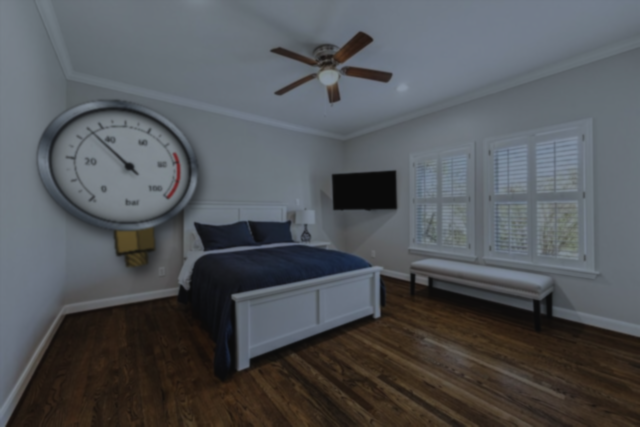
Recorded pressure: 35 bar
